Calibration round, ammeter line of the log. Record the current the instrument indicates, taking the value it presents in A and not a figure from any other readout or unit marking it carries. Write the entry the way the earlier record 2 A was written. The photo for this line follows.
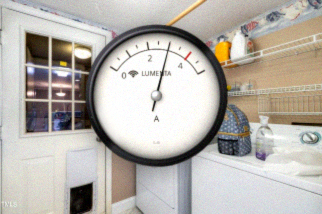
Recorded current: 3 A
